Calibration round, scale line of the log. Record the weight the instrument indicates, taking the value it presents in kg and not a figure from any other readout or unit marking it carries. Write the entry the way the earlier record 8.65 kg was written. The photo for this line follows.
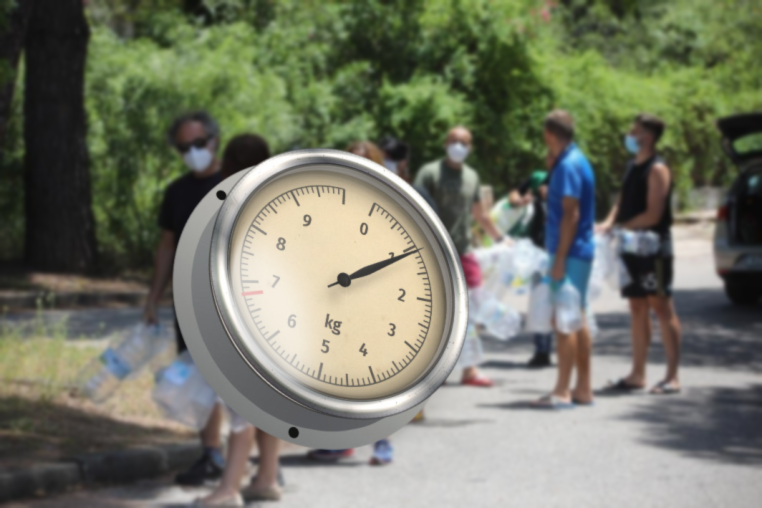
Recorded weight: 1.1 kg
